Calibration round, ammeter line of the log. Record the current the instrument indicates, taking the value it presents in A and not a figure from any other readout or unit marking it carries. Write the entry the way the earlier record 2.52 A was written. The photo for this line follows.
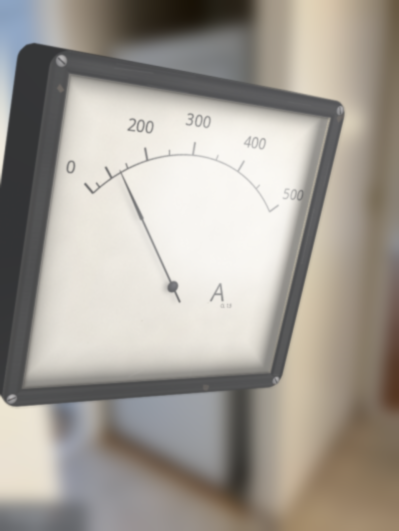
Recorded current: 125 A
